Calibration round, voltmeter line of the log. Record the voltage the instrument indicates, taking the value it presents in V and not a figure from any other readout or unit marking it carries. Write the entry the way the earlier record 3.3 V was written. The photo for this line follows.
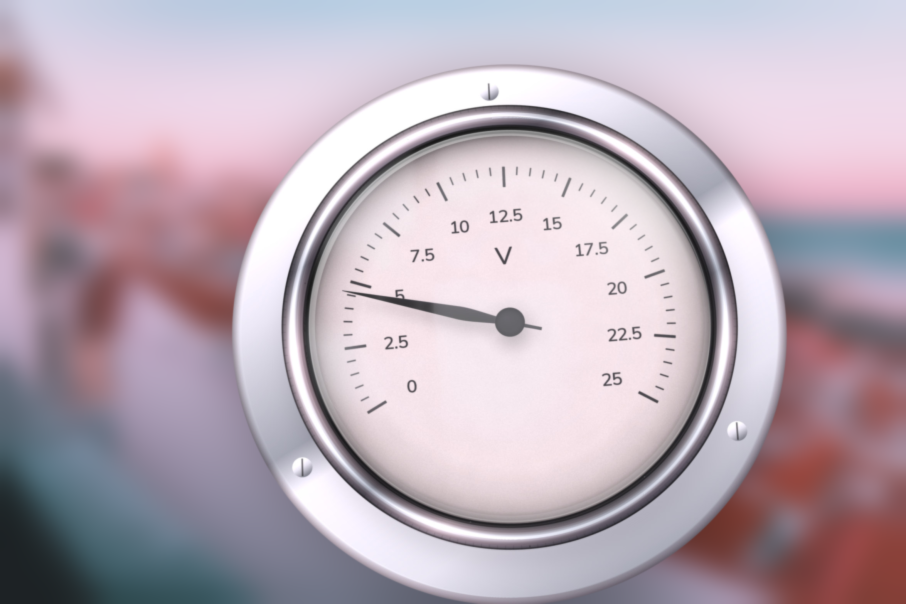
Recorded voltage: 4.5 V
